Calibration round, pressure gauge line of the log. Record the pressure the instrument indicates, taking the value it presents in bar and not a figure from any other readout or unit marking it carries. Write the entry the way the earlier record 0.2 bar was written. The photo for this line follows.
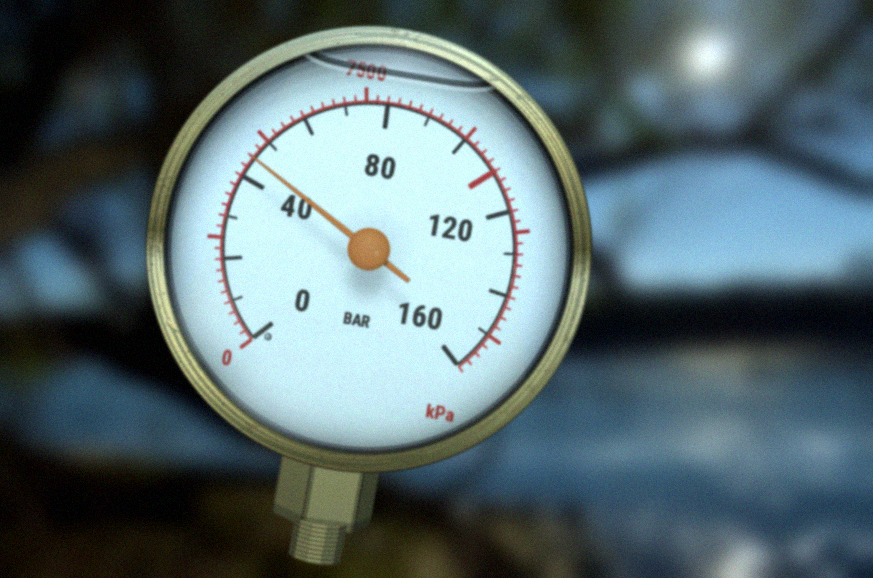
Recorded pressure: 45 bar
